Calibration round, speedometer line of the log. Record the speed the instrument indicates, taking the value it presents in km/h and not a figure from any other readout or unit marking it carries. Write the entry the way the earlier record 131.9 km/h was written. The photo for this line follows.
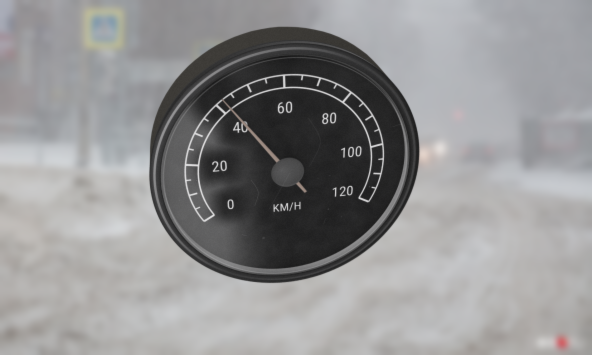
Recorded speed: 42.5 km/h
